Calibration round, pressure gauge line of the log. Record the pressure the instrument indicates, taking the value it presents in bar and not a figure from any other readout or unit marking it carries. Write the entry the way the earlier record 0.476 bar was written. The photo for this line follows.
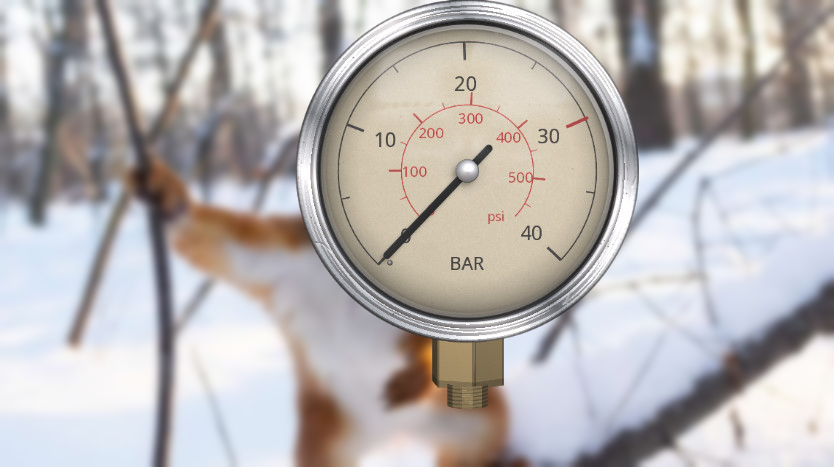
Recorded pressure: 0 bar
